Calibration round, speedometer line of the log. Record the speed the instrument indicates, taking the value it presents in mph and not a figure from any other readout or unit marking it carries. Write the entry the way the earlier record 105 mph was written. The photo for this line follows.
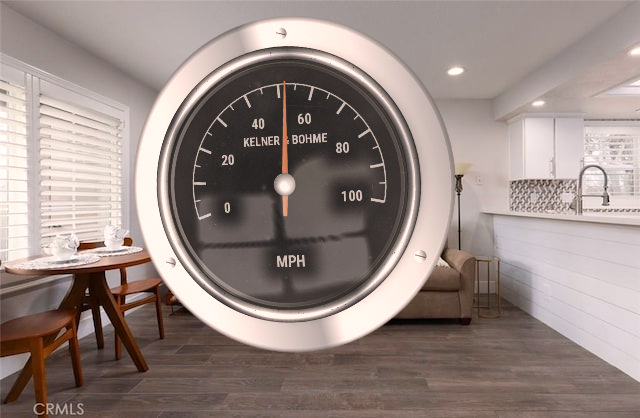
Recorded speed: 52.5 mph
